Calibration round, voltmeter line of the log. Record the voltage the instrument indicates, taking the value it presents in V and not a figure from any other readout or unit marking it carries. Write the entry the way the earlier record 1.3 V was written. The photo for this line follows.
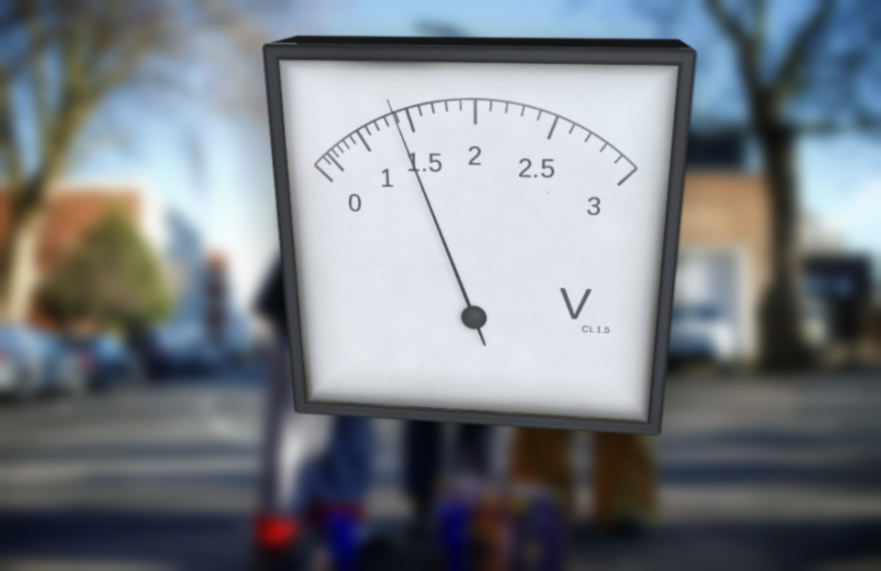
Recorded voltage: 1.4 V
